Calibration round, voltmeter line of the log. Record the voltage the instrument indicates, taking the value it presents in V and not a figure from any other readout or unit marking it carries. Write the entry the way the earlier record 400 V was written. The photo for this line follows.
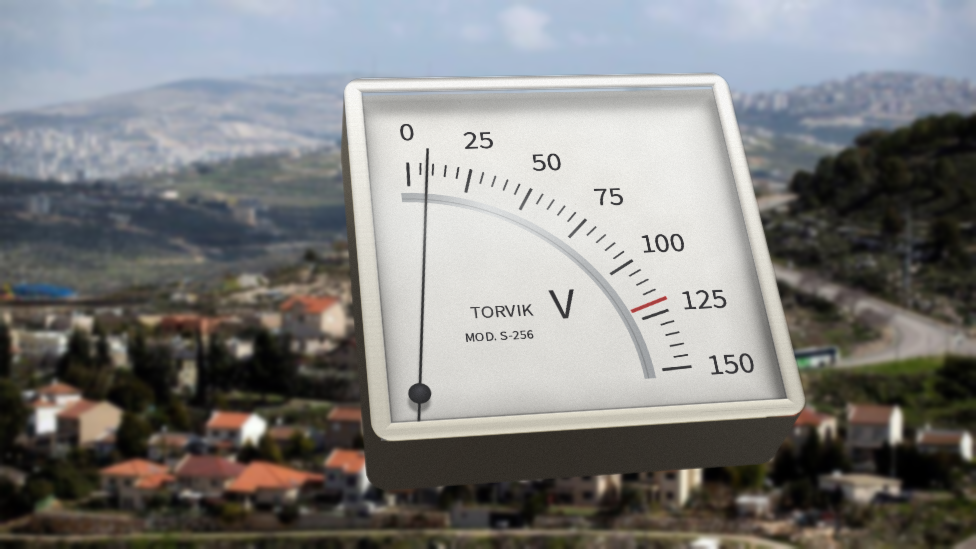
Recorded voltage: 7.5 V
